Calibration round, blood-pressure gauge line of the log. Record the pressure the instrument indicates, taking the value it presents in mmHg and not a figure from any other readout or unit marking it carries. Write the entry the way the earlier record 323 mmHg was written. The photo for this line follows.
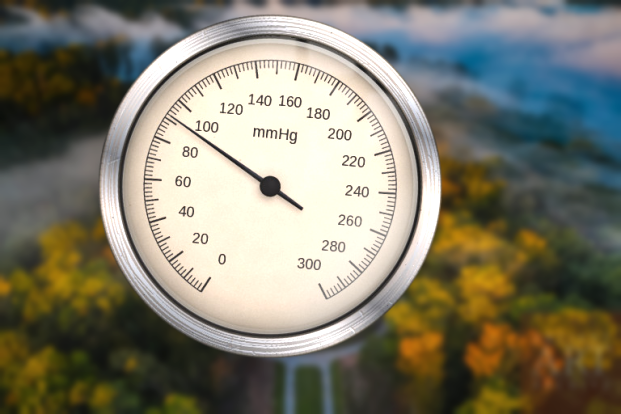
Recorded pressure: 92 mmHg
